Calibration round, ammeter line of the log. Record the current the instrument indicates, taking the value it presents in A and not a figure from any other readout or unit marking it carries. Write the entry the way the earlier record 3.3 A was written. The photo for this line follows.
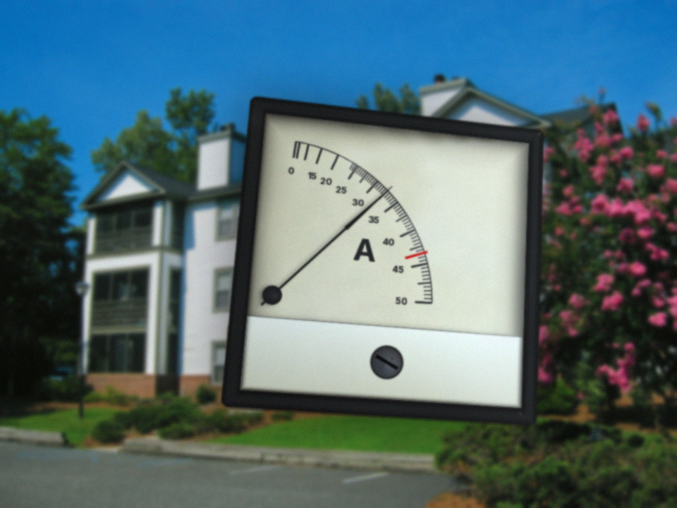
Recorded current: 32.5 A
